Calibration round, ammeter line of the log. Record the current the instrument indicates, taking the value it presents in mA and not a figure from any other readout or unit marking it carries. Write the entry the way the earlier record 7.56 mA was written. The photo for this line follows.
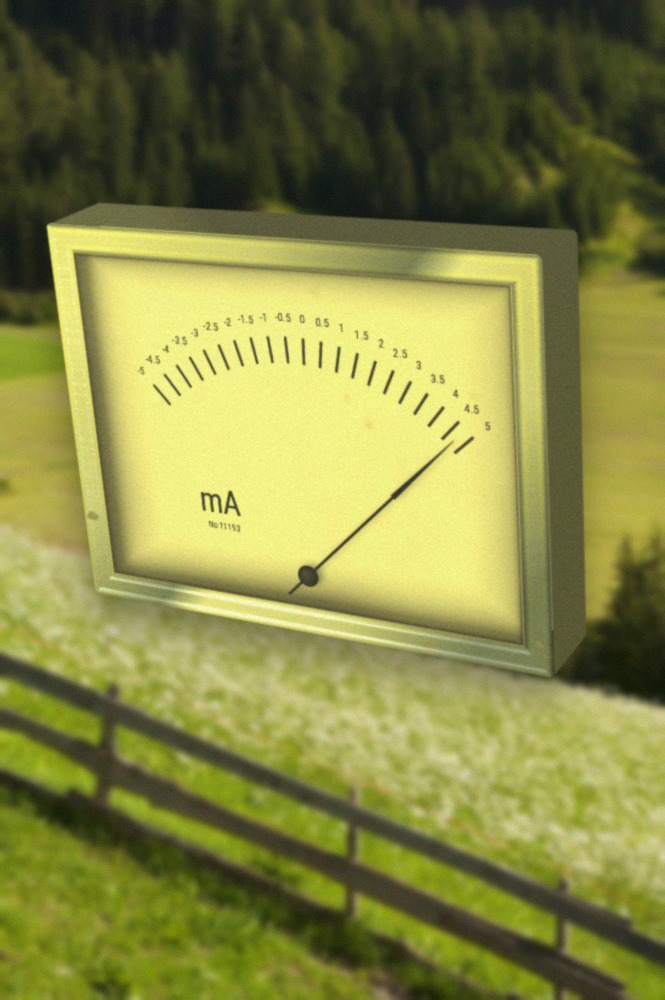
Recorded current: 4.75 mA
